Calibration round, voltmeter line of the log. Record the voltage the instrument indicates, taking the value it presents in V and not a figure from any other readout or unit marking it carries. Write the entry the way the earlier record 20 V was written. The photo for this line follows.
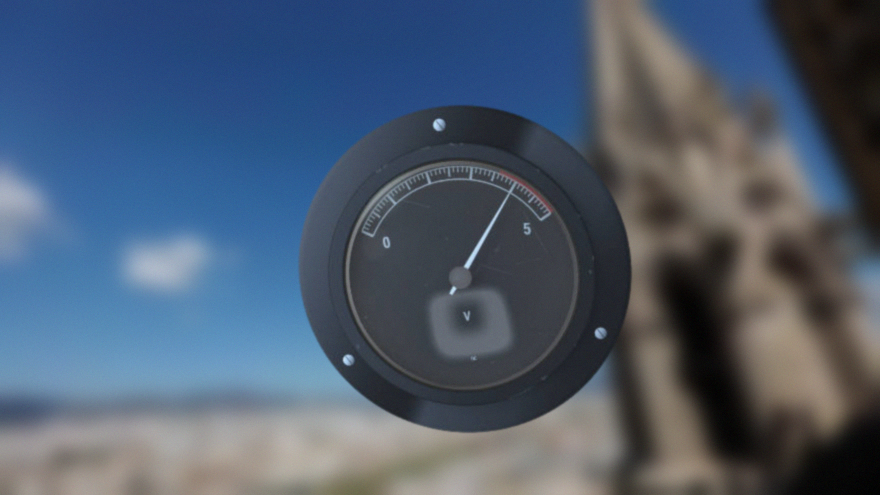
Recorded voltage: 4 V
